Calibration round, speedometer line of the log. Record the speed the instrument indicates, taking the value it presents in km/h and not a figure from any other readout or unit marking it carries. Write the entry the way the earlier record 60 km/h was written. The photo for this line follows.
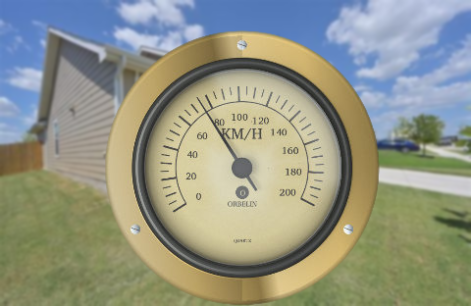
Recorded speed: 75 km/h
